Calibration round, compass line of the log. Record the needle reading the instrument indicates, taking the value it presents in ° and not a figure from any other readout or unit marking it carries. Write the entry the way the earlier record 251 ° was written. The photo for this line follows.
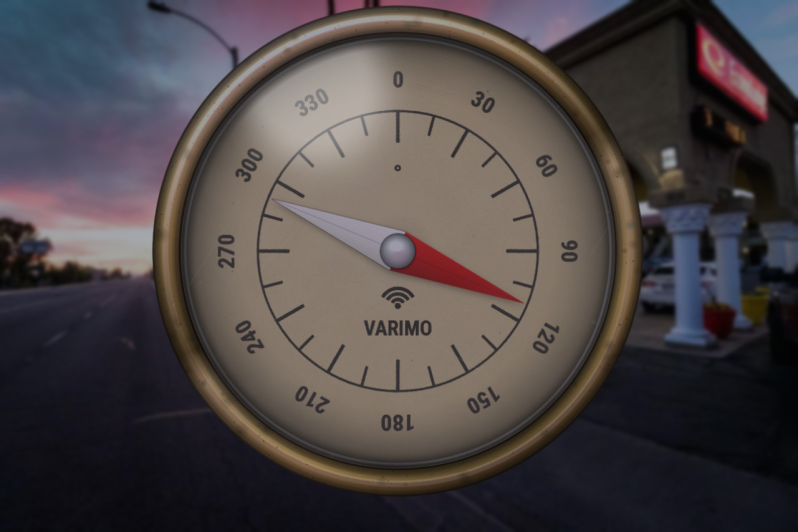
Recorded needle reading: 112.5 °
